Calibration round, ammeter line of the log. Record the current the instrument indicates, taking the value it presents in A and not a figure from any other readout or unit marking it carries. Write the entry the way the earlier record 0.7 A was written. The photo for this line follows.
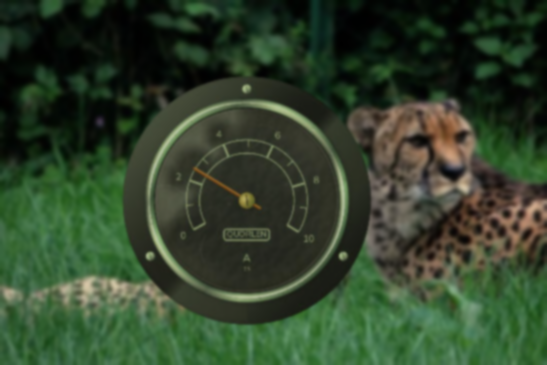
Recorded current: 2.5 A
